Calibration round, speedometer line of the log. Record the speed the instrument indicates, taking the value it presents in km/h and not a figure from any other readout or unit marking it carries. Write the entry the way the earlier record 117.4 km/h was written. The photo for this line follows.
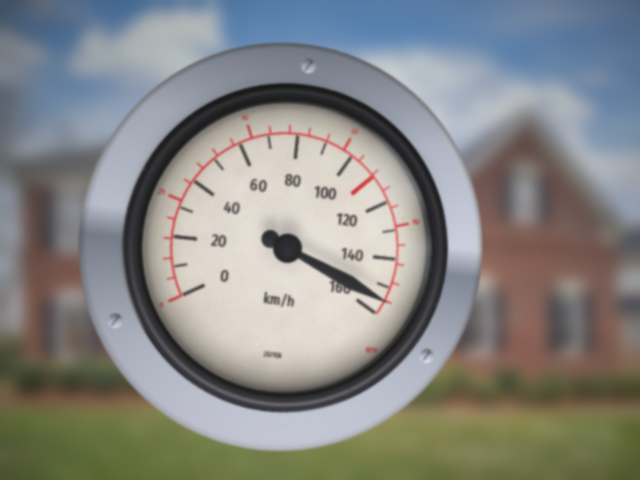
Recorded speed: 155 km/h
